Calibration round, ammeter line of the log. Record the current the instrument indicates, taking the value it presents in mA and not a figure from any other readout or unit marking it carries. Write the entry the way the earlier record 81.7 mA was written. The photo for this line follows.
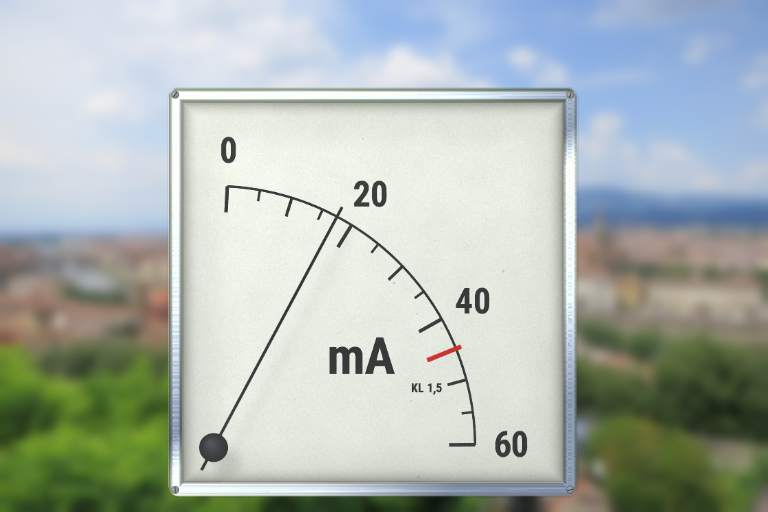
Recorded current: 17.5 mA
